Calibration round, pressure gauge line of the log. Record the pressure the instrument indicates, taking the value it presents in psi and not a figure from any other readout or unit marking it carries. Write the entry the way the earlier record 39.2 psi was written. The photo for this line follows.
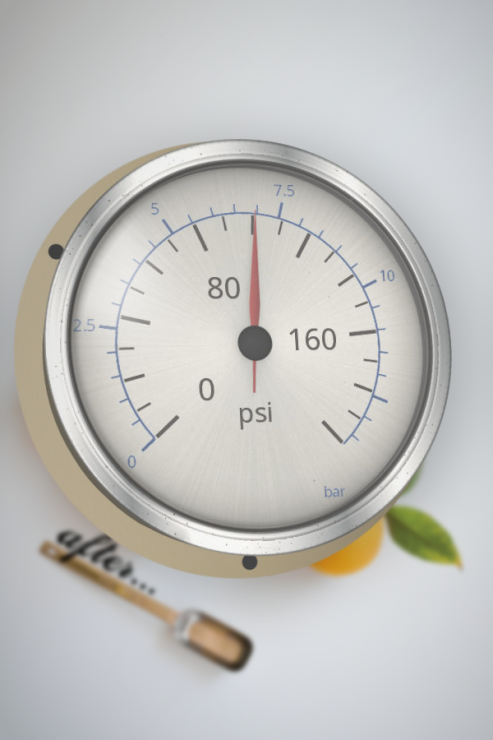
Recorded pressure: 100 psi
